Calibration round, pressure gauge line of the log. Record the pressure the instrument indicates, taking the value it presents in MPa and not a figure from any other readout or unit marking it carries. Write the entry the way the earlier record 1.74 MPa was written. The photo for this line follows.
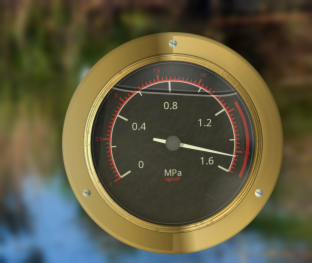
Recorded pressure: 1.5 MPa
